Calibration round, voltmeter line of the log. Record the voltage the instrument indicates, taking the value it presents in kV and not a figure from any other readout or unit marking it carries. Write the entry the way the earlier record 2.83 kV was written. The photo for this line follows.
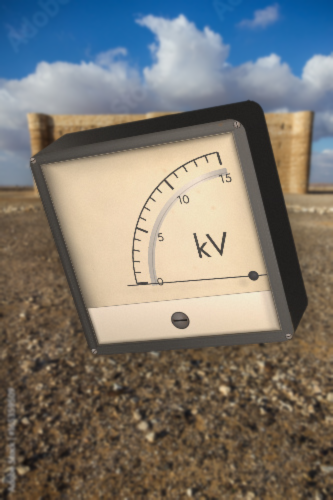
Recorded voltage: 0 kV
